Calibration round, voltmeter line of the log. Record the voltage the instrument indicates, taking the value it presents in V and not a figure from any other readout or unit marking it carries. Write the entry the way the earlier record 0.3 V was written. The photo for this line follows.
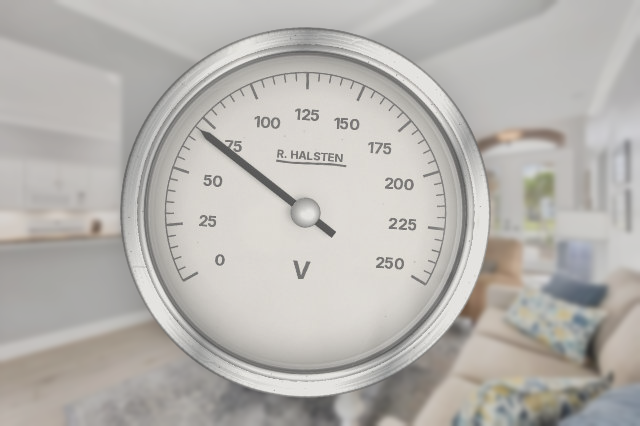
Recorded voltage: 70 V
